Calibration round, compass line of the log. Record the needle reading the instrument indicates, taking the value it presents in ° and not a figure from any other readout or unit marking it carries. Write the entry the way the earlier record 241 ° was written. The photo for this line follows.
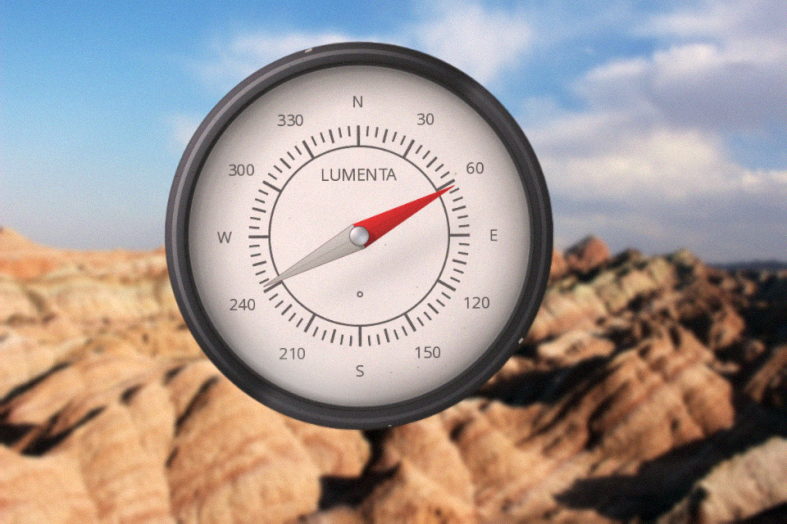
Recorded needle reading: 62.5 °
